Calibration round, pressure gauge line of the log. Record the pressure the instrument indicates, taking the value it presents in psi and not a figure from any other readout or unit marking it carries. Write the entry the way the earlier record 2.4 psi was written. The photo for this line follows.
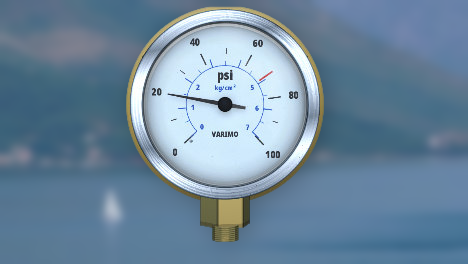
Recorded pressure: 20 psi
